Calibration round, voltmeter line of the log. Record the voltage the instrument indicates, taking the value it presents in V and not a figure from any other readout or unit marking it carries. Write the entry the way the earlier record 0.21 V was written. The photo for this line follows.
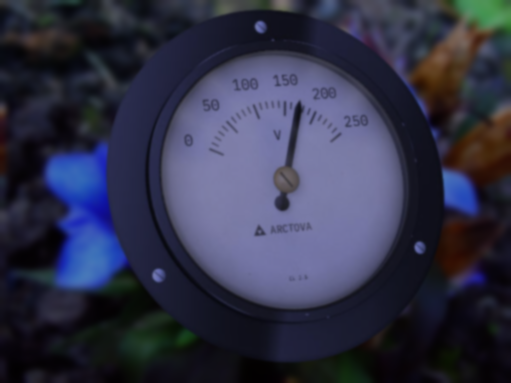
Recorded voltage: 170 V
